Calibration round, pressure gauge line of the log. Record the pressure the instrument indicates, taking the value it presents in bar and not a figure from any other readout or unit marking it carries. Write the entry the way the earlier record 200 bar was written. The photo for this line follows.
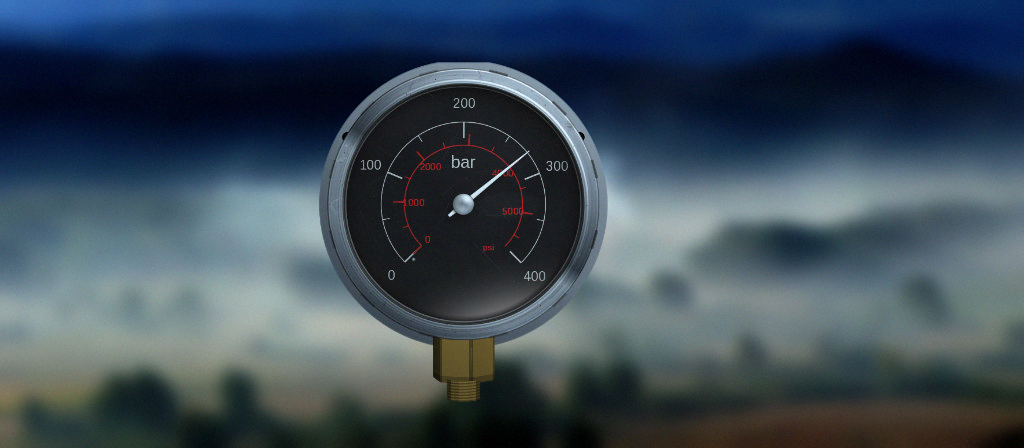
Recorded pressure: 275 bar
